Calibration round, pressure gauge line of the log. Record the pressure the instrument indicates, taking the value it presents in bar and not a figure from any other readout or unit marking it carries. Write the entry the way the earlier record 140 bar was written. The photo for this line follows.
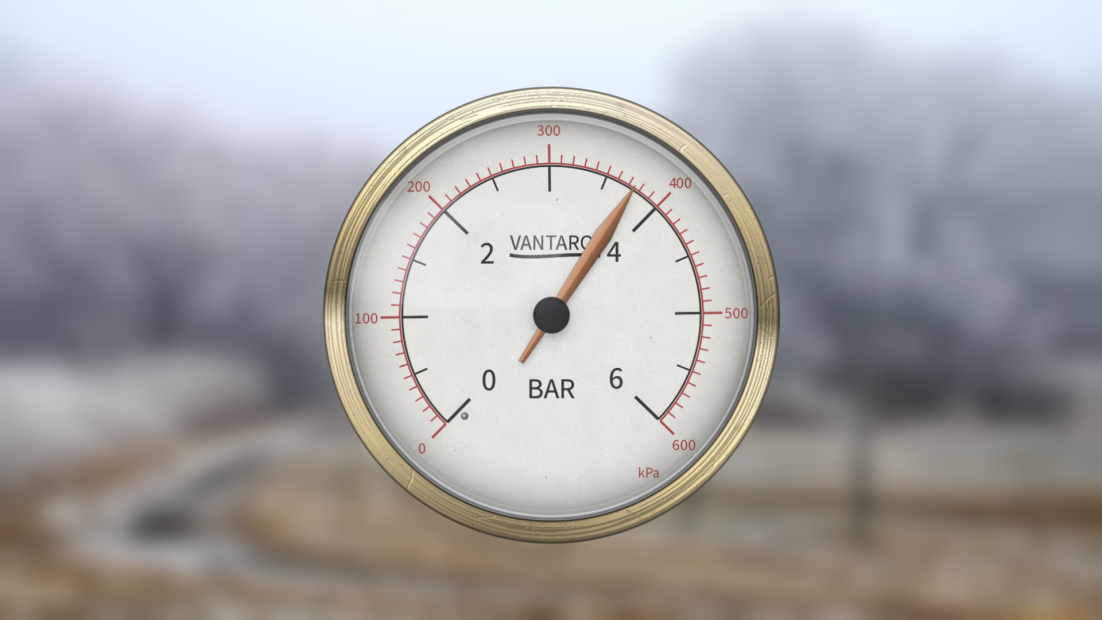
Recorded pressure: 3.75 bar
